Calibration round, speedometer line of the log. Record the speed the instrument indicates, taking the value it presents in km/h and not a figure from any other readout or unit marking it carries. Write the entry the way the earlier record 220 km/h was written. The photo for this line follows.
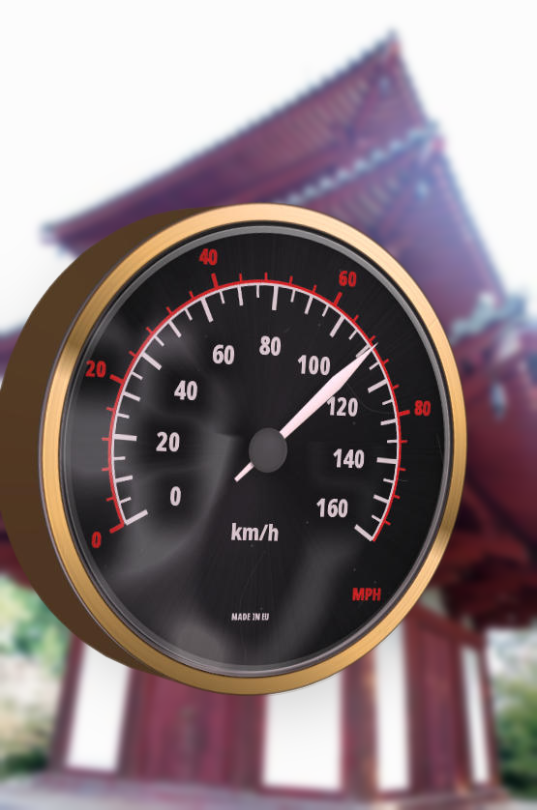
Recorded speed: 110 km/h
